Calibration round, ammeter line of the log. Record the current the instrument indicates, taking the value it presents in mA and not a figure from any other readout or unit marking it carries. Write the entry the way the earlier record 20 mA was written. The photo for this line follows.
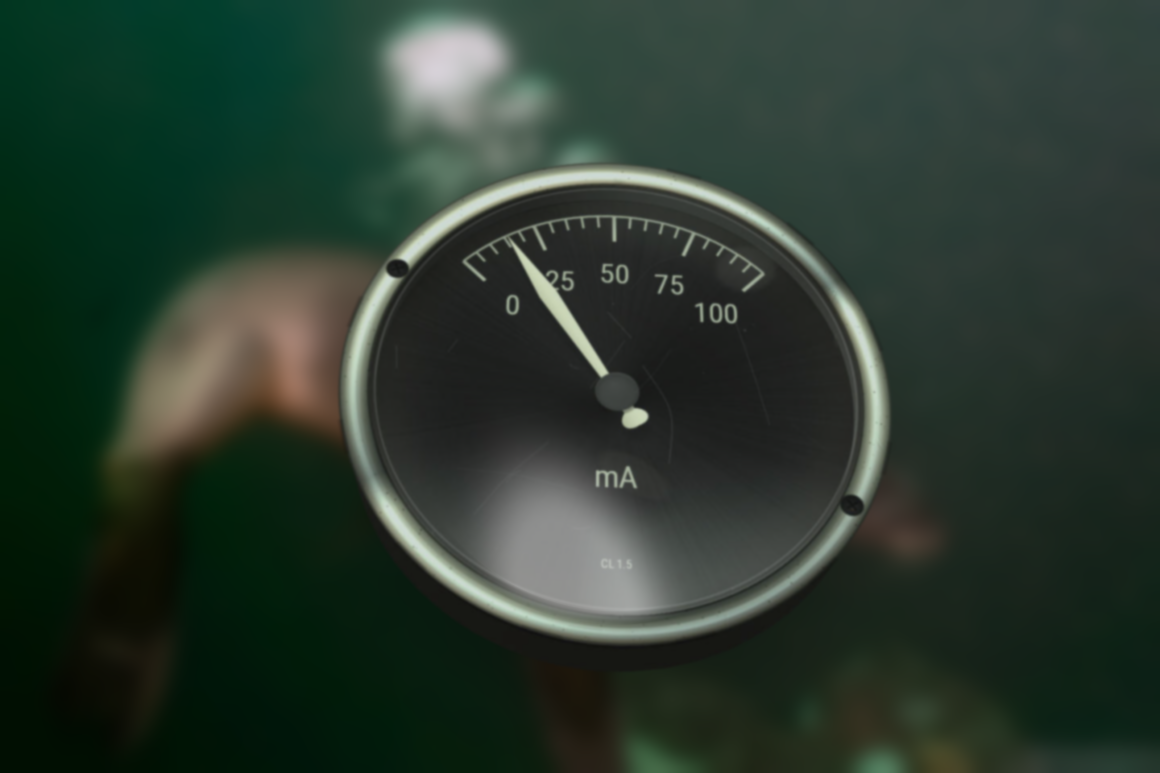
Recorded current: 15 mA
